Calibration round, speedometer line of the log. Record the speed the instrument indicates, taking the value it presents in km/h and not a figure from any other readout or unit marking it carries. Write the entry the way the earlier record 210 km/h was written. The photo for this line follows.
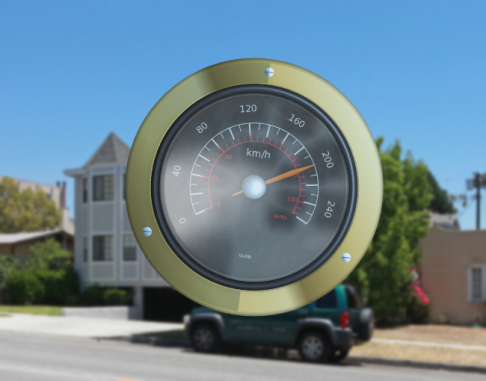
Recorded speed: 200 km/h
